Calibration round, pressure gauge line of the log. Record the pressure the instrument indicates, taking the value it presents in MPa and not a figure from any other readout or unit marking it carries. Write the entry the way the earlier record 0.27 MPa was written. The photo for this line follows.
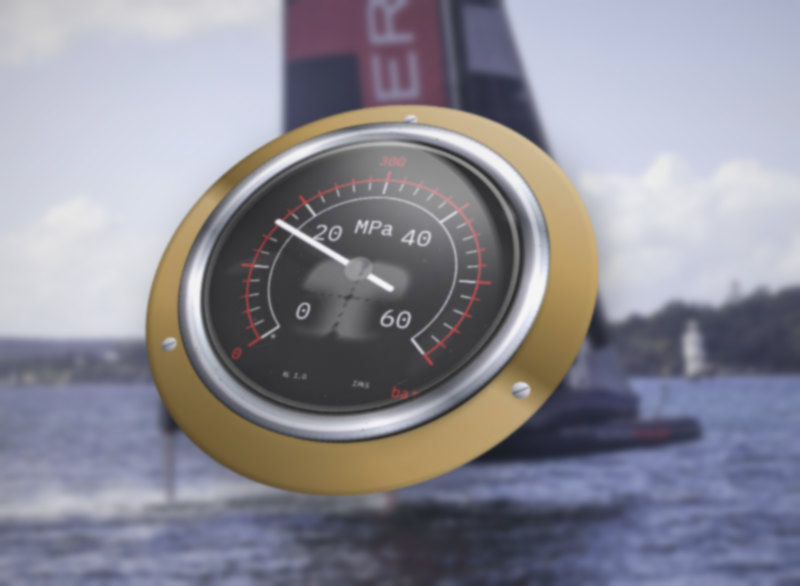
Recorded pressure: 16 MPa
